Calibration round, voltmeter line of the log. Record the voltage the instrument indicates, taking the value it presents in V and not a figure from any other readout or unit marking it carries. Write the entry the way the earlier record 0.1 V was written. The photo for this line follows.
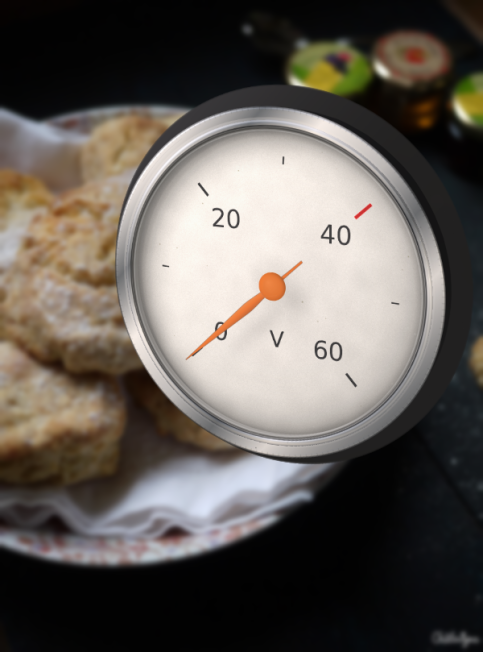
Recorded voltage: 0 V
